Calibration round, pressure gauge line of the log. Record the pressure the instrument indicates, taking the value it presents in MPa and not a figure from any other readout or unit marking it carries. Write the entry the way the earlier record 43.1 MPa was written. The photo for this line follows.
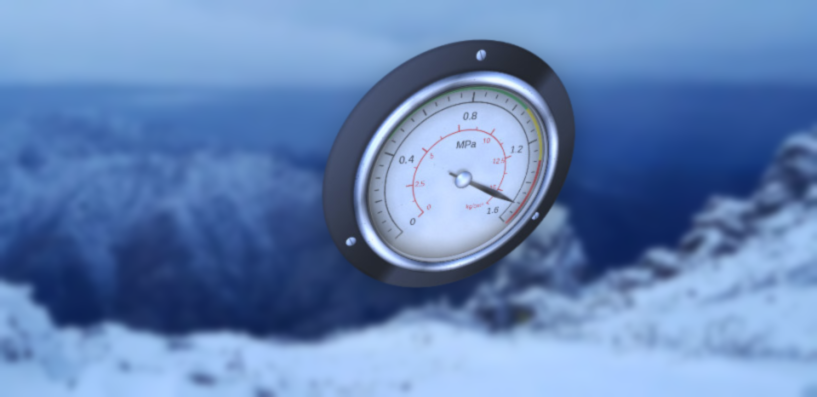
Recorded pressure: 1.5 MPa
